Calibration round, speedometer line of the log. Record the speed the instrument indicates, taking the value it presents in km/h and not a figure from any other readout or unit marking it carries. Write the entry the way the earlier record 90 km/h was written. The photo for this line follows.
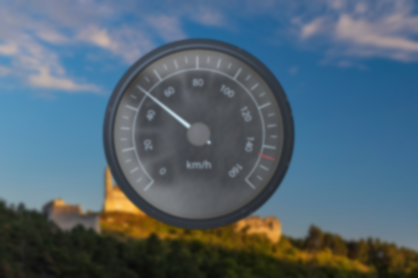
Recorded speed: 50 km/h
